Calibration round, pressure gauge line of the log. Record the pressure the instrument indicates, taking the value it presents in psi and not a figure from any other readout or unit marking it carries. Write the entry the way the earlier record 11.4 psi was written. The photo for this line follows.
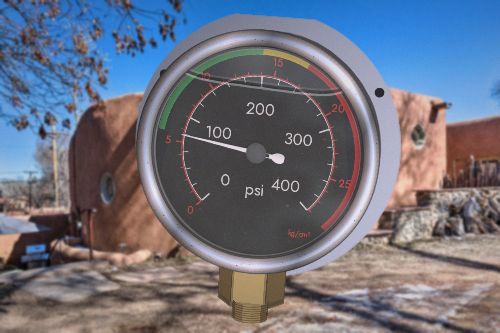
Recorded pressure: 80 psi
